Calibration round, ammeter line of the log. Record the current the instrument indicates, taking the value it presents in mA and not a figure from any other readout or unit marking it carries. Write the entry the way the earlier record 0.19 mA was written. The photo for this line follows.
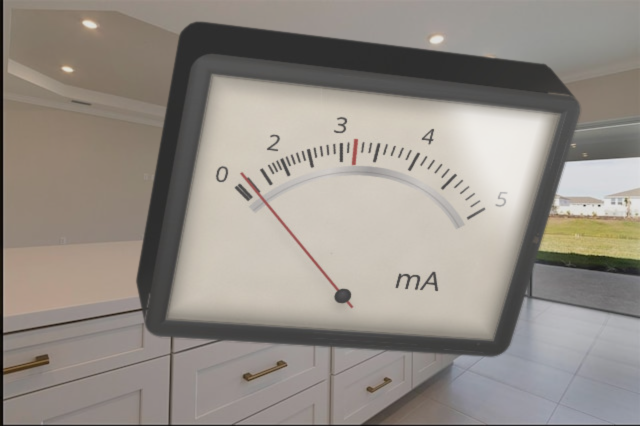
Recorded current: 1 mA
